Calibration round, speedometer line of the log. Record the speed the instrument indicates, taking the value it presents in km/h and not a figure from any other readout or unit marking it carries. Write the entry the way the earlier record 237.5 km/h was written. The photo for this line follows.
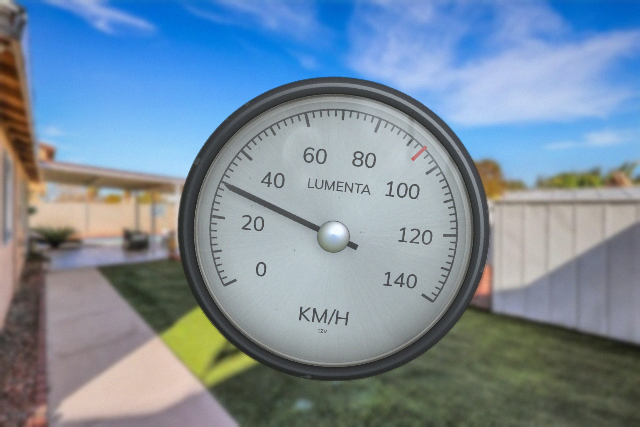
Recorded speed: 30 km/h
